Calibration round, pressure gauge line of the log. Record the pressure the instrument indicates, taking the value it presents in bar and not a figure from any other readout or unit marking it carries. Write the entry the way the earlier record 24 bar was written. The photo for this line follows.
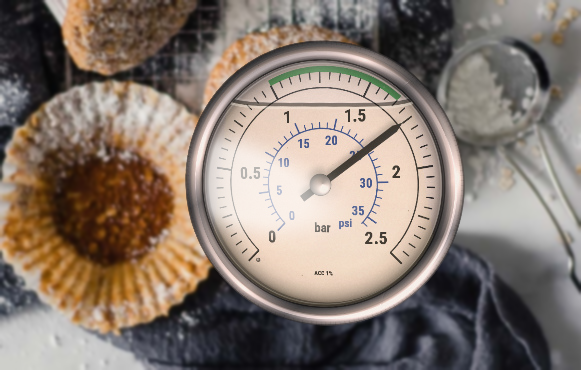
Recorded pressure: 1.75 bar
